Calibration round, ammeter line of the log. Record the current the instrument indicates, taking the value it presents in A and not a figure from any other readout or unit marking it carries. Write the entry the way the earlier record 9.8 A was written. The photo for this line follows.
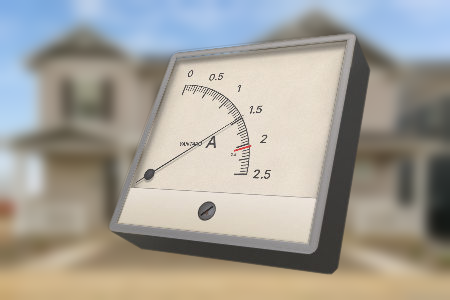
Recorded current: 1.5 A
